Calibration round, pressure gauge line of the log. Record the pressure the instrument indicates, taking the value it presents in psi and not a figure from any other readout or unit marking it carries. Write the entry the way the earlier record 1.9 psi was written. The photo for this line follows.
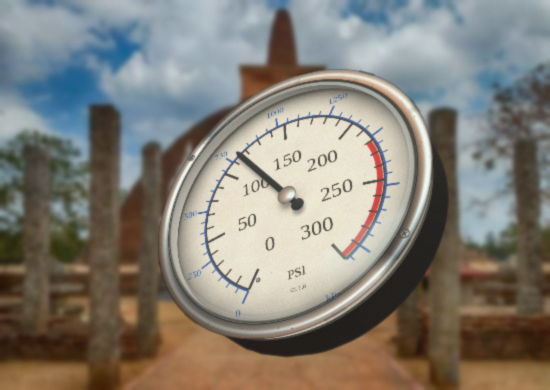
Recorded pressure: 115 psi
